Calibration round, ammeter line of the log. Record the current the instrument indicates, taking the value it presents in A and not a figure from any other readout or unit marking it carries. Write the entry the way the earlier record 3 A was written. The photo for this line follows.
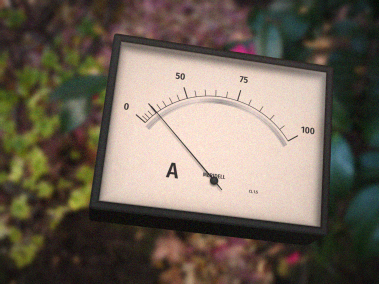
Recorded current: 25 A
